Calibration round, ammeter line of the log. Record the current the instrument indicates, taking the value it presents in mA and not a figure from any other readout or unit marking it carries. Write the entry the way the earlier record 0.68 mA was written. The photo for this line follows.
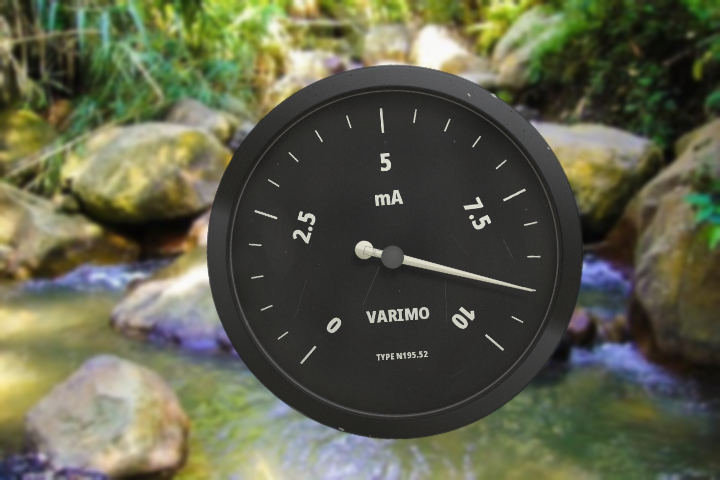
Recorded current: 9 mA
